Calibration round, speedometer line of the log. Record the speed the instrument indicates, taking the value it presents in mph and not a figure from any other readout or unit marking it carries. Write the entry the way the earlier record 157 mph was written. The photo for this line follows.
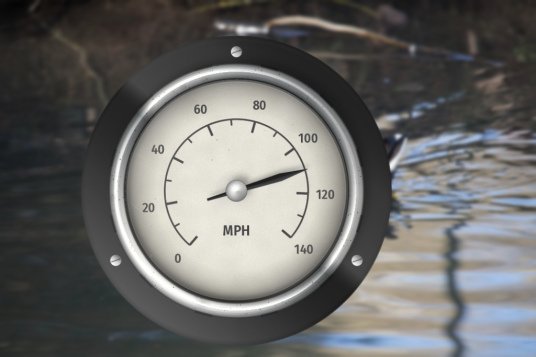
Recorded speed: 110 mph
